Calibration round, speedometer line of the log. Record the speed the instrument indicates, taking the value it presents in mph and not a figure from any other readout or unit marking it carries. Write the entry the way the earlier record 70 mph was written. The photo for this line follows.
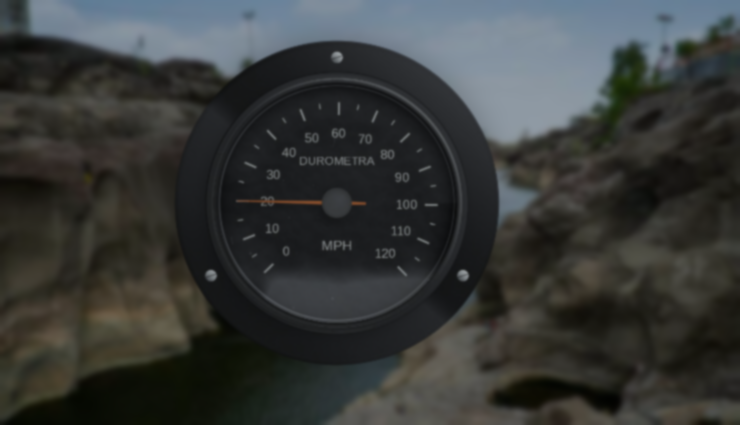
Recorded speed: 20 mph
